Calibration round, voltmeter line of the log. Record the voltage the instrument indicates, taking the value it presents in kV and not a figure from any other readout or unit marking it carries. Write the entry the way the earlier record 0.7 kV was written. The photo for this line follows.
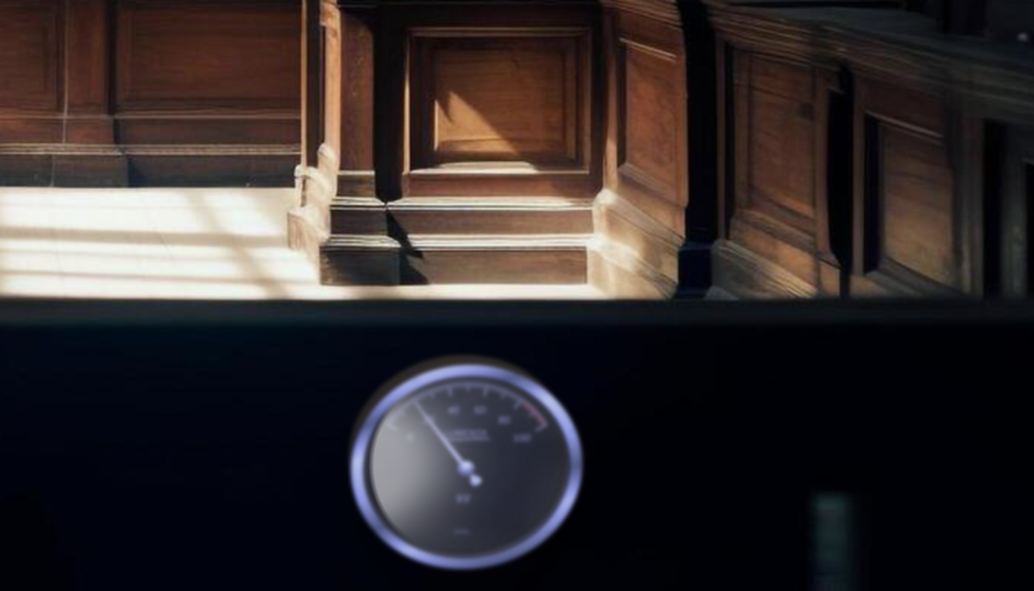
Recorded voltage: 20 kV
